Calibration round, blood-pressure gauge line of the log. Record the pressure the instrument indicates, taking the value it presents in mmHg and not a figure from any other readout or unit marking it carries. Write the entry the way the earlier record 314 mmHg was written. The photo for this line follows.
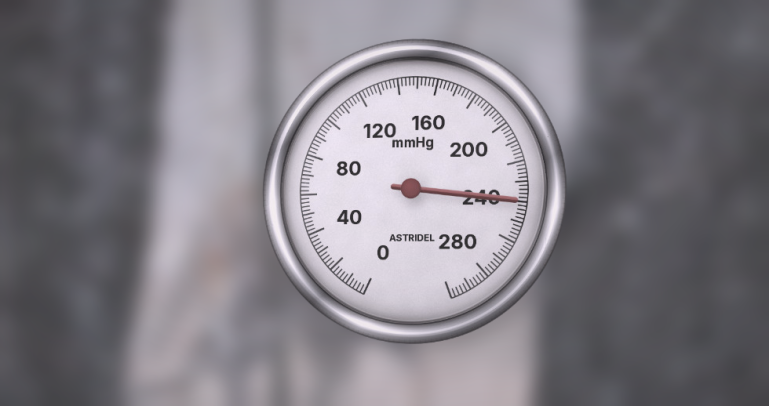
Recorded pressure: 240 mmHg
